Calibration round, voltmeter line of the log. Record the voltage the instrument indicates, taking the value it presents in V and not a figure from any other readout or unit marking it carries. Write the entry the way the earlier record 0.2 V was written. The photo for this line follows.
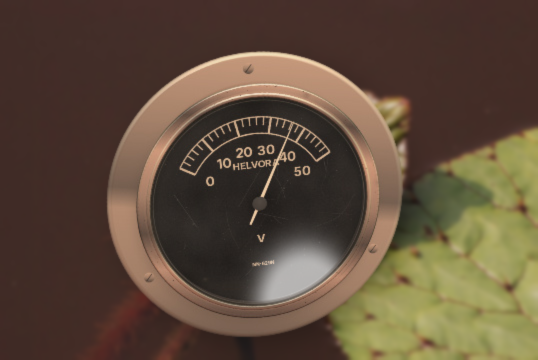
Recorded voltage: 36 V
